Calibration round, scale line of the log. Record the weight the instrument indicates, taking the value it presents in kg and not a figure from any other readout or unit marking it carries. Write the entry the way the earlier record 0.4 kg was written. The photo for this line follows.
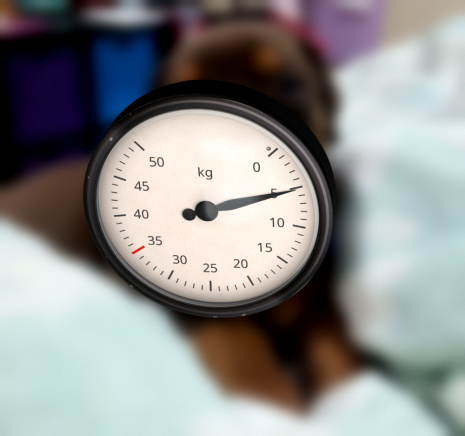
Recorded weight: 5 kg
